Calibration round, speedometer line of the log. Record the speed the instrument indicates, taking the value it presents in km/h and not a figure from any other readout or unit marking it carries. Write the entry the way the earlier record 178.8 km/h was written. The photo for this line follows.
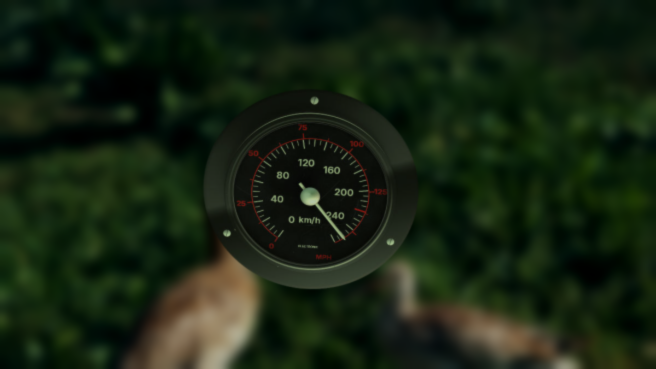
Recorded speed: 250 km/h
